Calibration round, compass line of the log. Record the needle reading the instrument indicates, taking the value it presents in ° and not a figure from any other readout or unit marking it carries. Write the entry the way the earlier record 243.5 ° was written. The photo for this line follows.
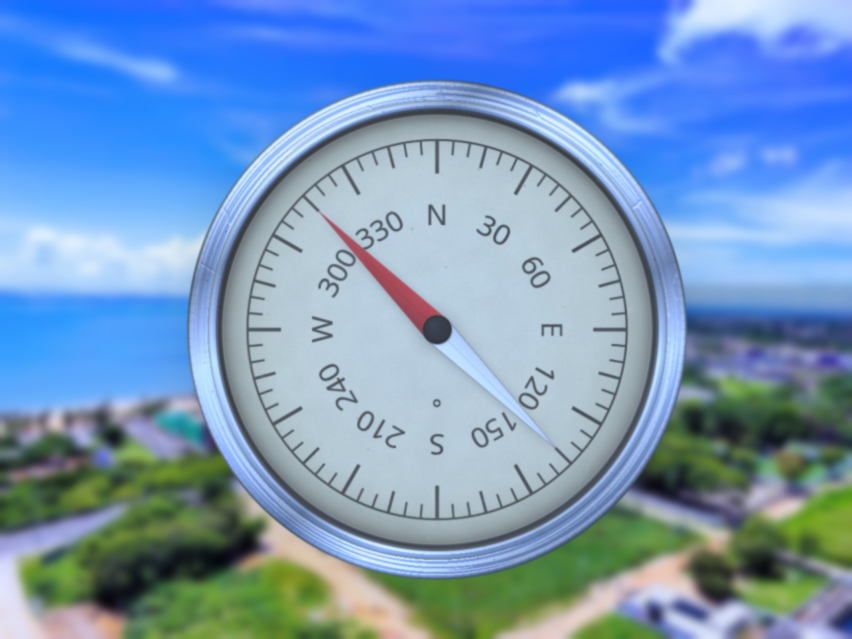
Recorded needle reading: 315 °
